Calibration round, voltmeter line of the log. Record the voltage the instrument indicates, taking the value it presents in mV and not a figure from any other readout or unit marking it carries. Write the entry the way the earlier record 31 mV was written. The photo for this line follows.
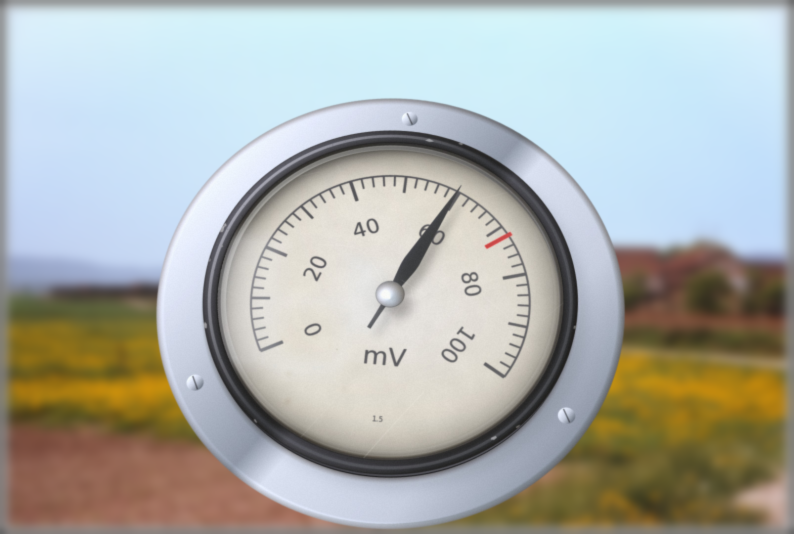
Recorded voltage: 60 mV
